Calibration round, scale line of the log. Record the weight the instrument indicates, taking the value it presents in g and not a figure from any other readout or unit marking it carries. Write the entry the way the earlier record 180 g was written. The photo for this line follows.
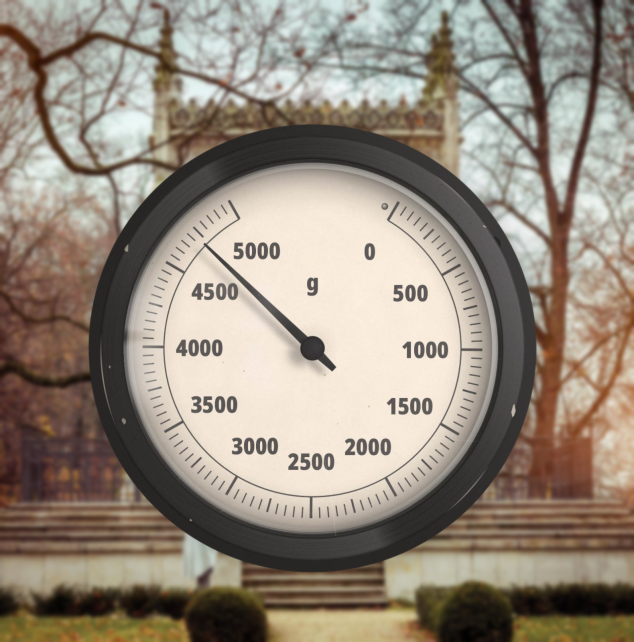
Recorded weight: 4725 g
